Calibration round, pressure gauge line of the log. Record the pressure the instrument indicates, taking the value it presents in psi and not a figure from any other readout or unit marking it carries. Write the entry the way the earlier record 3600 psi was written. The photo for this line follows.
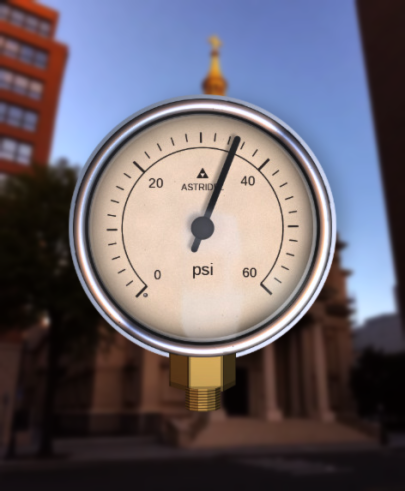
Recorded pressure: 35 psi
